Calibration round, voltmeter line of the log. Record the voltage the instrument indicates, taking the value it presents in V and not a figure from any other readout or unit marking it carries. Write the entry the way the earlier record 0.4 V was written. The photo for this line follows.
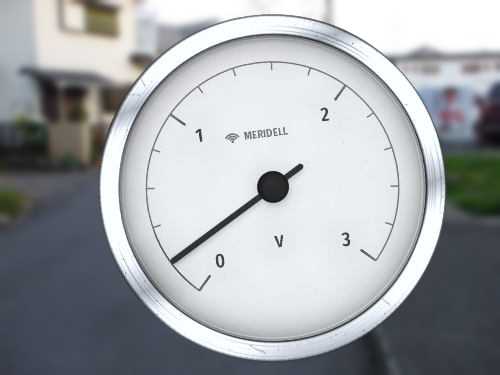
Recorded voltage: 0.2 V
